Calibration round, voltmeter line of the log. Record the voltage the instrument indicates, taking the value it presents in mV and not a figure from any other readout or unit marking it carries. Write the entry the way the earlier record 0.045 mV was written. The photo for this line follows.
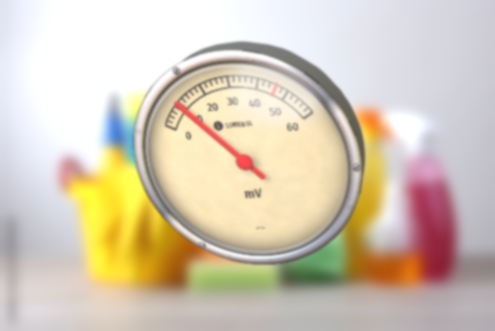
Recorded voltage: 10 mV
